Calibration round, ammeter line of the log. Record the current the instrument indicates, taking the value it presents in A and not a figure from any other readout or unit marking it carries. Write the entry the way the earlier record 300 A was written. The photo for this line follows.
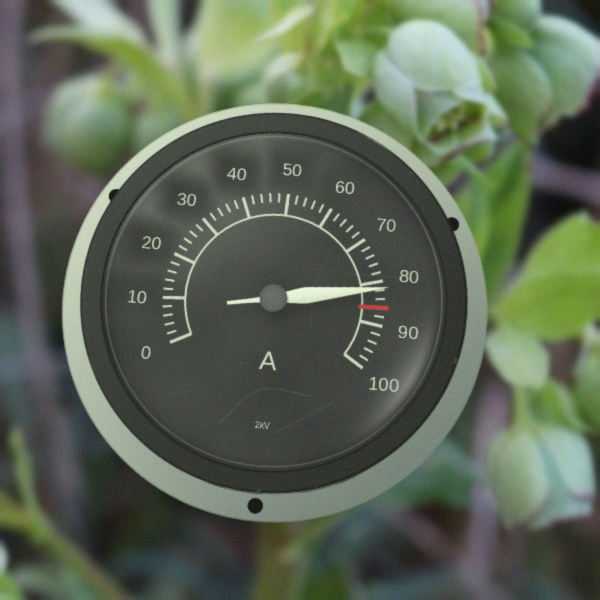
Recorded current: 82 A
